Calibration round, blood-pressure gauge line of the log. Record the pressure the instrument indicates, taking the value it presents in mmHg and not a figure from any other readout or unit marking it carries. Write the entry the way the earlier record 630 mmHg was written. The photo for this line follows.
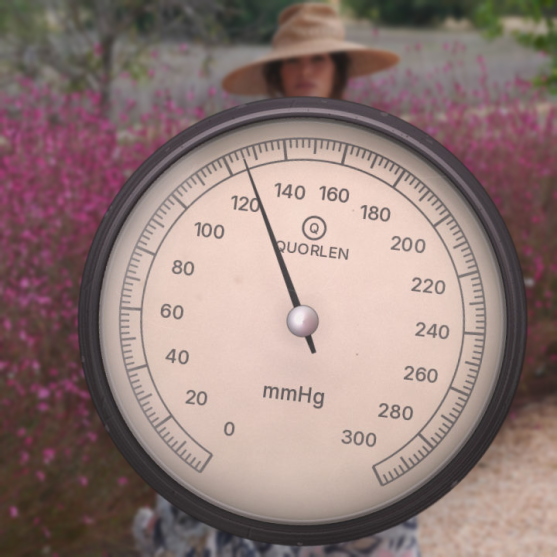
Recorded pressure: 126 mmHg
